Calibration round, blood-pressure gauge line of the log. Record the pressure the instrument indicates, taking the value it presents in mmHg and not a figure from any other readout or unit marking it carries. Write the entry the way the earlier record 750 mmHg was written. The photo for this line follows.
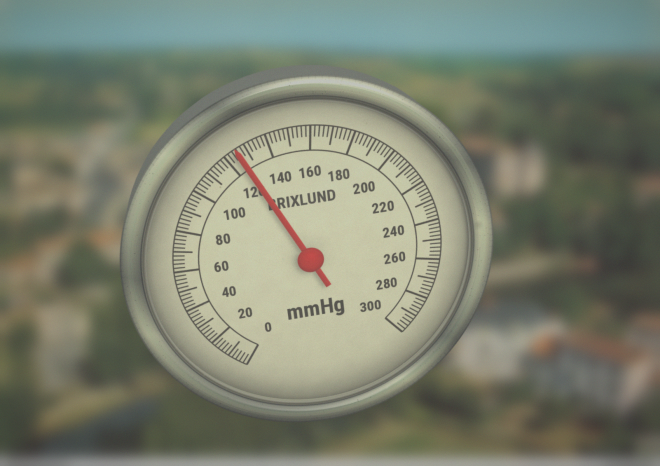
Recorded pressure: 126 mmHg
